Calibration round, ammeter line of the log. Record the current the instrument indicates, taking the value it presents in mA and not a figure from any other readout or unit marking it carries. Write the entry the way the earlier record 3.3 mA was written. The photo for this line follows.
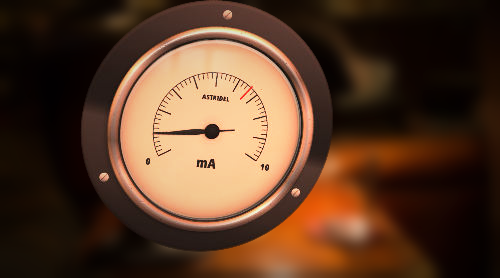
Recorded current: 1 mA
